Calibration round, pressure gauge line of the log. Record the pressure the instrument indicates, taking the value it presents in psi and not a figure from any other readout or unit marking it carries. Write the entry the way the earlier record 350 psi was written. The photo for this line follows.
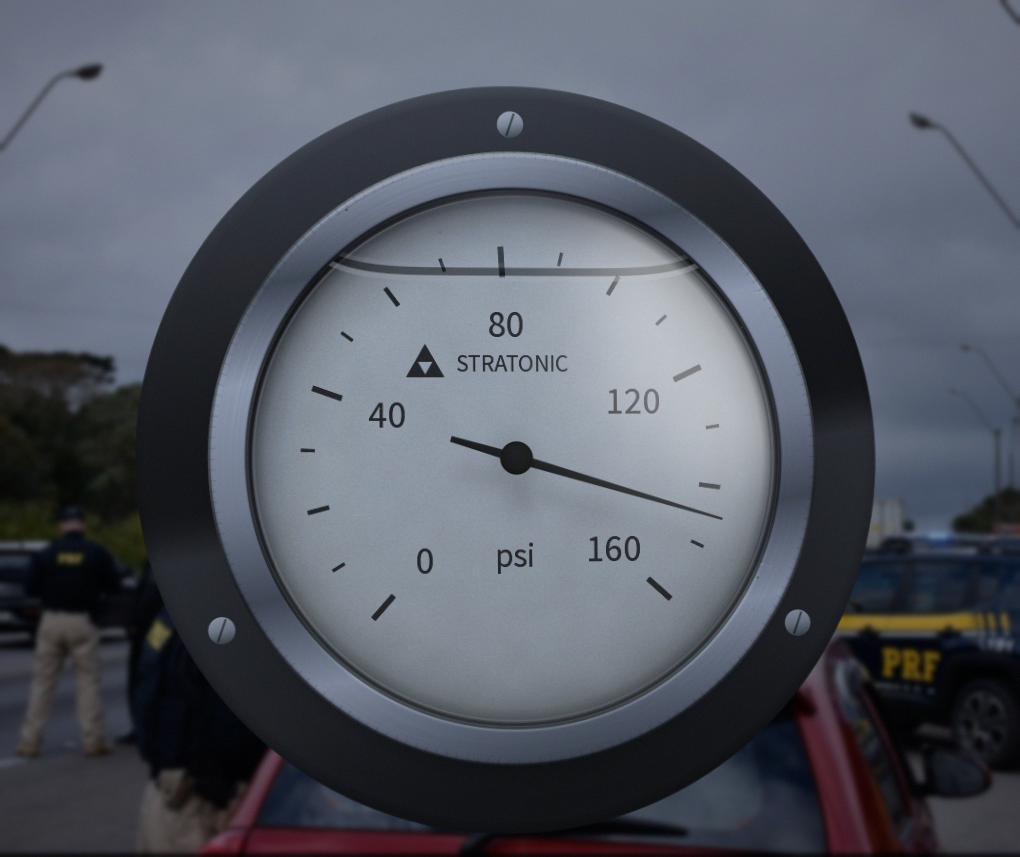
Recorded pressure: 145 psi
